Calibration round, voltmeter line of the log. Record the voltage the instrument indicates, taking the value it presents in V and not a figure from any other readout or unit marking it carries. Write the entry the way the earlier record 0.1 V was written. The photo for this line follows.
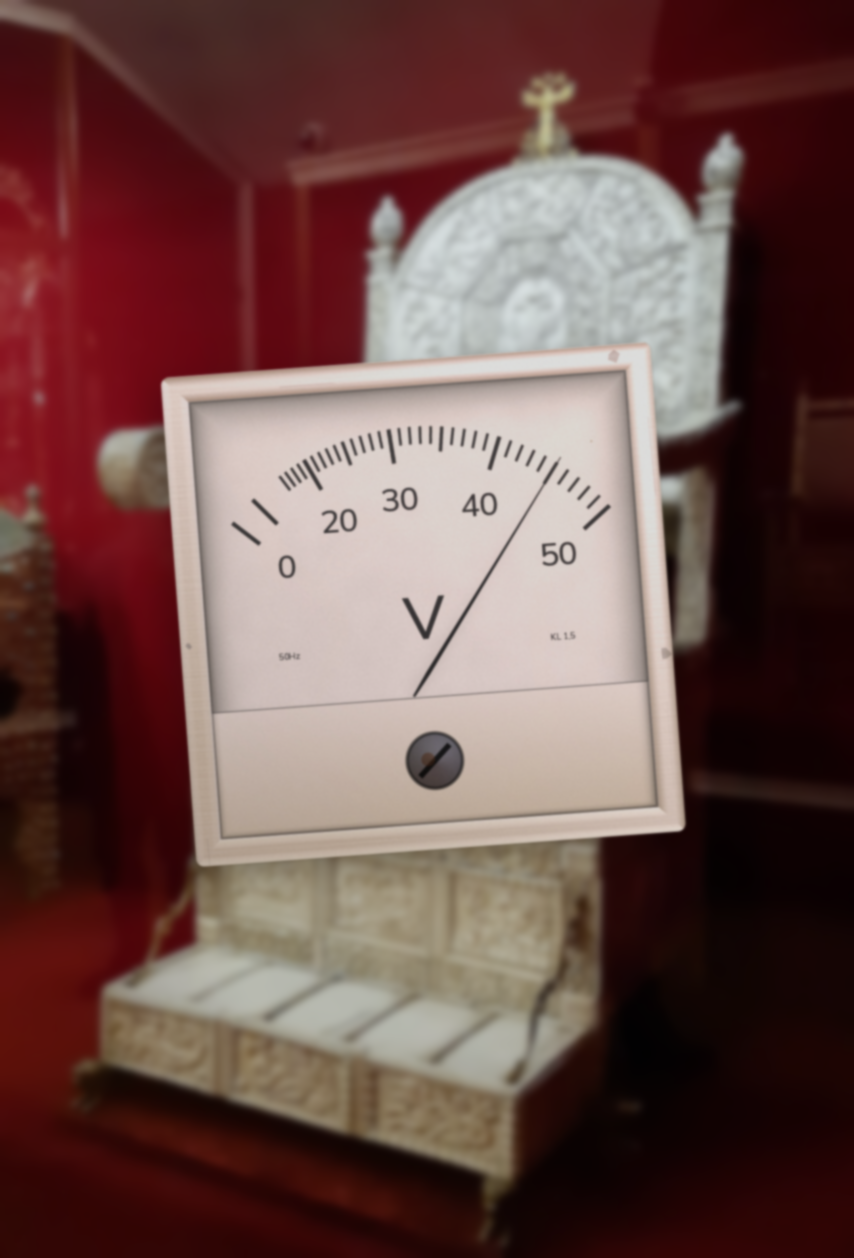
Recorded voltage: 45 V
